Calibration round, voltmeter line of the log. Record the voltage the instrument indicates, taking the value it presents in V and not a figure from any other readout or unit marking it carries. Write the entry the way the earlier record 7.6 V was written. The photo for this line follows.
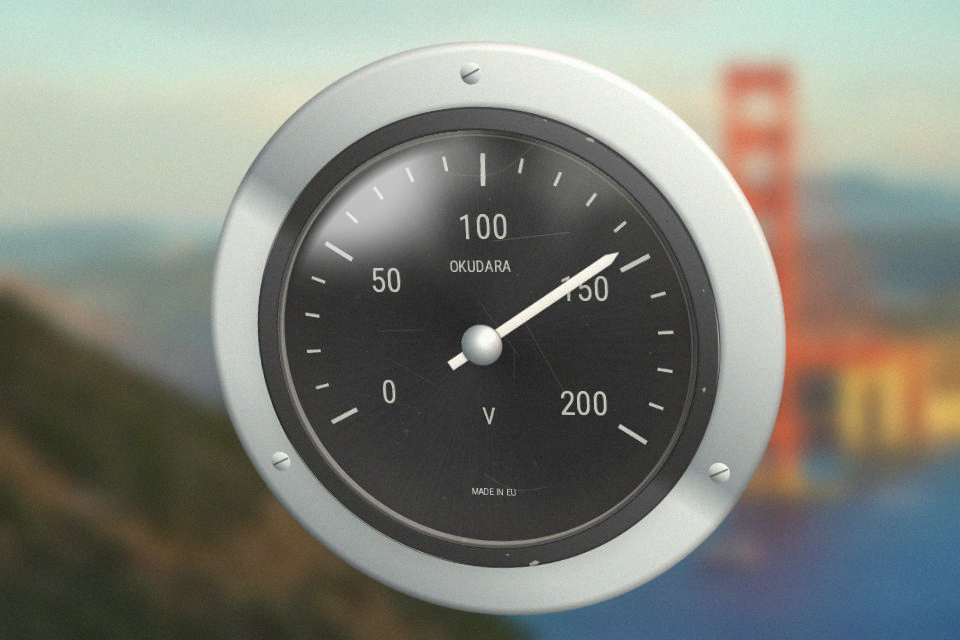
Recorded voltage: 145 V
